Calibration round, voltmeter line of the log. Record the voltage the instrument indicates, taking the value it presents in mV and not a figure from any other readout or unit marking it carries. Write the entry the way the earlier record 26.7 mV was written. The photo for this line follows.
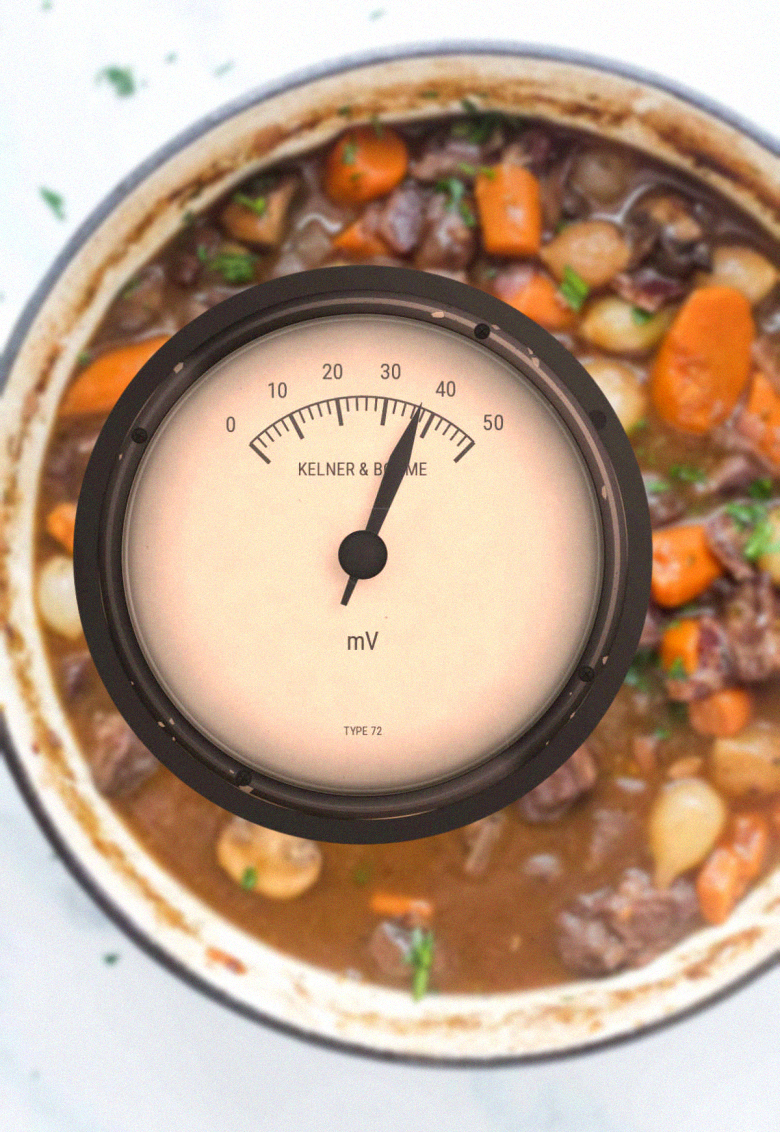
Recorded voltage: 37 mV
